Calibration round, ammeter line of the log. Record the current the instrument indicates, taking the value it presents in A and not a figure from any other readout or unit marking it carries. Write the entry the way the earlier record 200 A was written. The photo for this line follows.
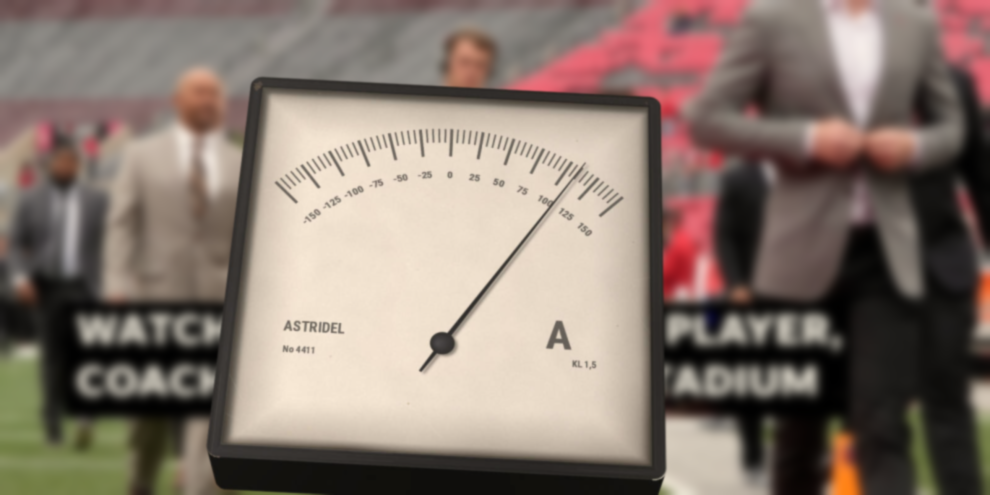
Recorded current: 110 A
